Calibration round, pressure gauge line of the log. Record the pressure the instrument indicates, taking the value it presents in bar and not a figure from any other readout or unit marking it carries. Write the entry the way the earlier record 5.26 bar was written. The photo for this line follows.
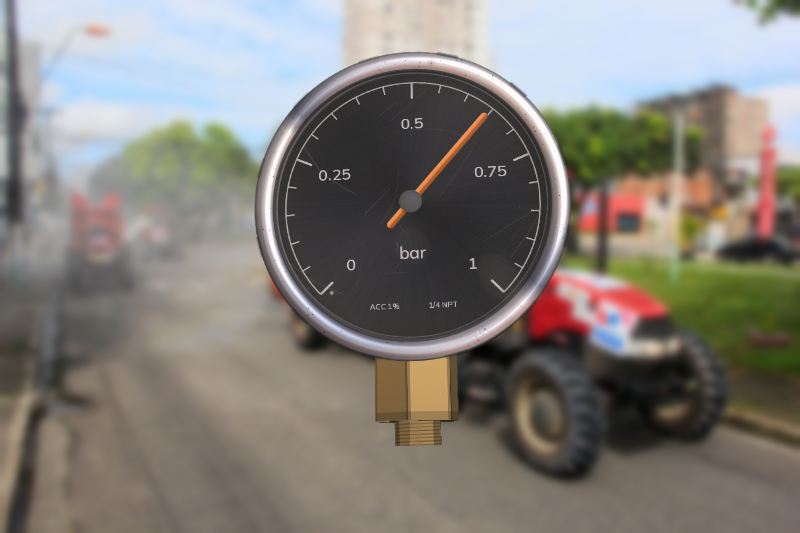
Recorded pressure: 0.65 bar
